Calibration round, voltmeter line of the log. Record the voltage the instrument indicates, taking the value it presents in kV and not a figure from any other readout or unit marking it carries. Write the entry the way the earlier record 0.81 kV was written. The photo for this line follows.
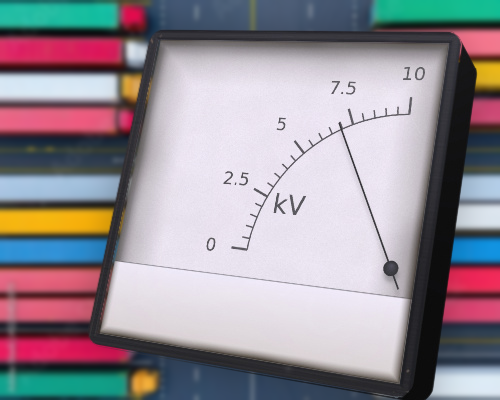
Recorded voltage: 7 kV
